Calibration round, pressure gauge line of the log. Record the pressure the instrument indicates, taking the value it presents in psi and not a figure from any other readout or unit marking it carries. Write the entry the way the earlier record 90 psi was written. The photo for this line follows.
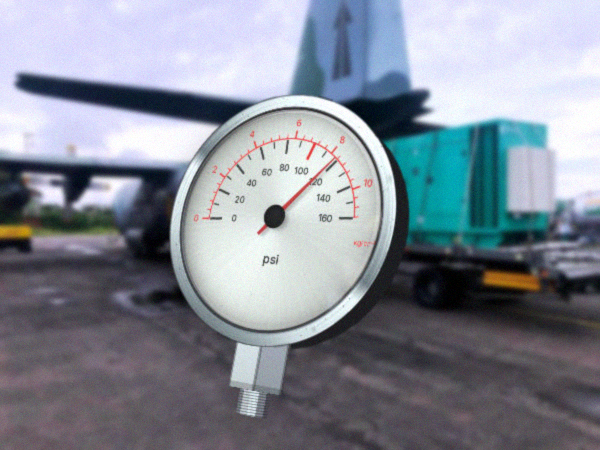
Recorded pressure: 120 psi
